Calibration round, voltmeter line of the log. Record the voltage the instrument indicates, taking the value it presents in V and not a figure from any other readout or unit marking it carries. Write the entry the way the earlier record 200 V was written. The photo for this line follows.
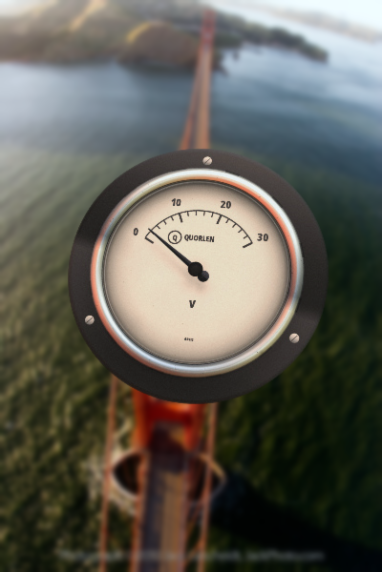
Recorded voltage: 2 V
